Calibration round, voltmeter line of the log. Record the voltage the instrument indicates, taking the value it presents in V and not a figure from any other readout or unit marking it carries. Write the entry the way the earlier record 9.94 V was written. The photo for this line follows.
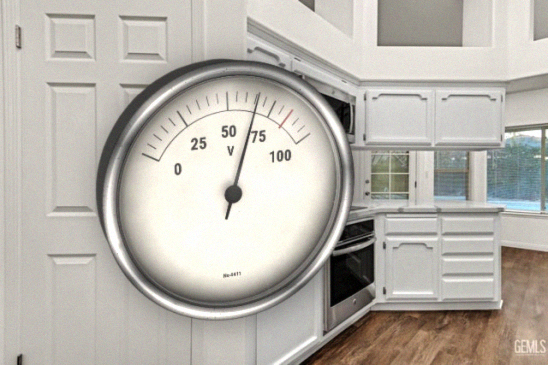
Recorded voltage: 65 V
